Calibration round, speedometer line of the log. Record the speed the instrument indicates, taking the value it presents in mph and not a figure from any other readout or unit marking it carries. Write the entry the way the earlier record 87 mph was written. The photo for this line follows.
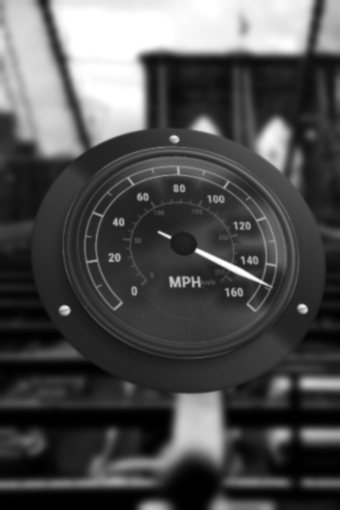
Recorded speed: 150 mph
